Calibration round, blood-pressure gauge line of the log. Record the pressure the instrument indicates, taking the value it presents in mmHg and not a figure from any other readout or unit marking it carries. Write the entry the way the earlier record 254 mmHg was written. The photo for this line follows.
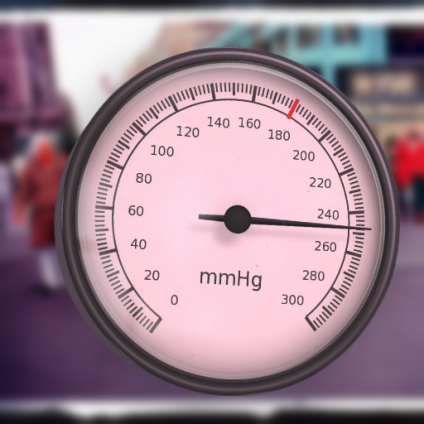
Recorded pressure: 248 mmHg
